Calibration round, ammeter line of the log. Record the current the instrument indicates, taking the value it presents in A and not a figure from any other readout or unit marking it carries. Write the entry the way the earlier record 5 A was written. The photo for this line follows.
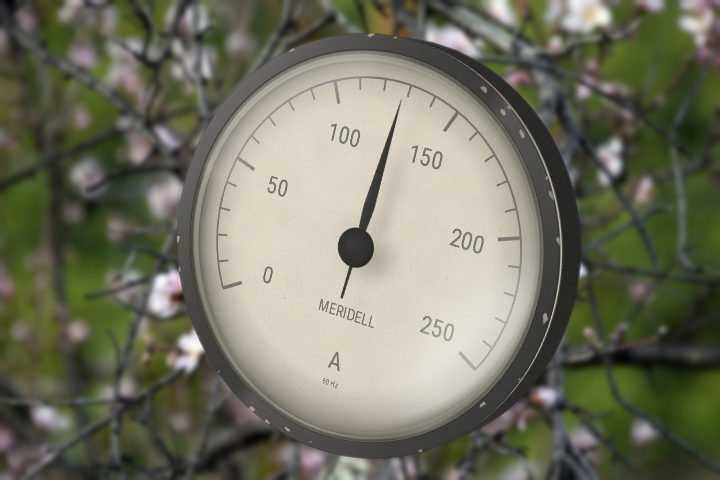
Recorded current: 130 A
